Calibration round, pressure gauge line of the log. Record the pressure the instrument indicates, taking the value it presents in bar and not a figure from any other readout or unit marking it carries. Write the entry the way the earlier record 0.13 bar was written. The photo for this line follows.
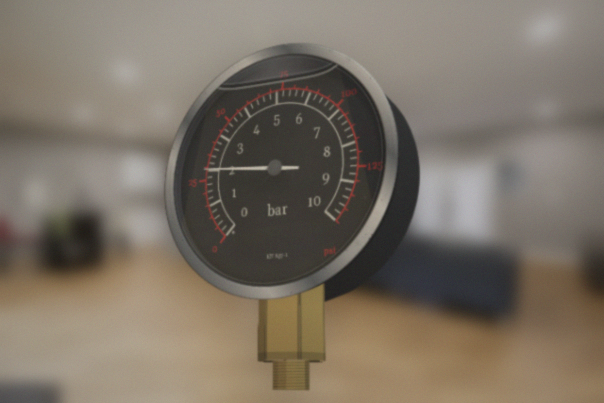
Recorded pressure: 2 bar
